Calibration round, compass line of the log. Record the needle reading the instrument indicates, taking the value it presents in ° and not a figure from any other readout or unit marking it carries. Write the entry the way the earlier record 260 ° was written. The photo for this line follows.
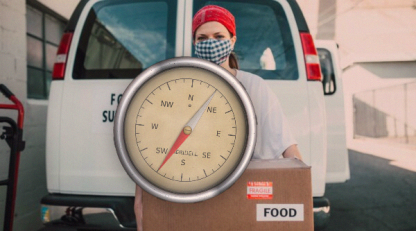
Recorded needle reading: 210 °
